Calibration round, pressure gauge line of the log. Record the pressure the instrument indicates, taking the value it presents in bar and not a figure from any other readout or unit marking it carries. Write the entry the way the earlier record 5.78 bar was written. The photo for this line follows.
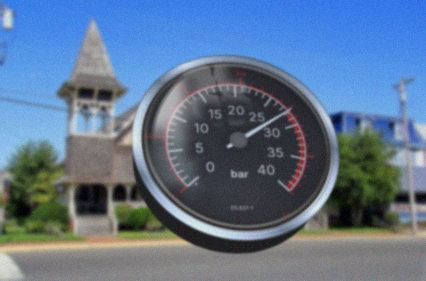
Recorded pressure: 28 bar
